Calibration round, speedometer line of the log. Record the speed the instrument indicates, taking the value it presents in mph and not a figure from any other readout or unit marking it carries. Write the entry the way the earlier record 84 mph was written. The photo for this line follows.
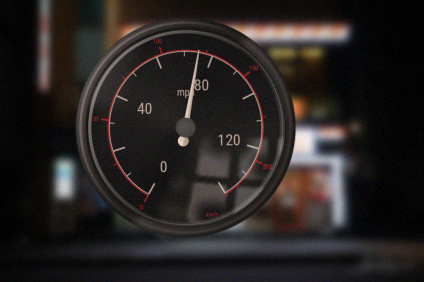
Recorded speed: 75 mph
